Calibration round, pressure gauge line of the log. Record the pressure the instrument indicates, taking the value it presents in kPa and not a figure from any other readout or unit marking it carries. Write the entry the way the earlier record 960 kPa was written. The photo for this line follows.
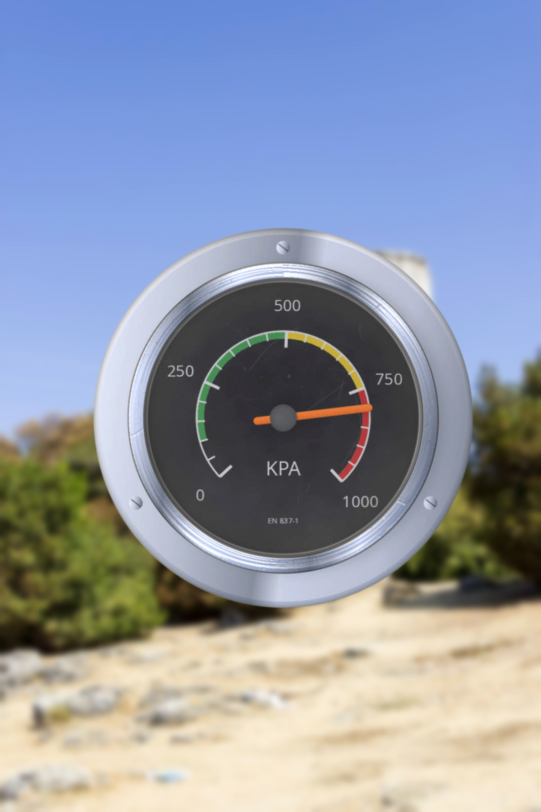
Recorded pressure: 800 kPa
